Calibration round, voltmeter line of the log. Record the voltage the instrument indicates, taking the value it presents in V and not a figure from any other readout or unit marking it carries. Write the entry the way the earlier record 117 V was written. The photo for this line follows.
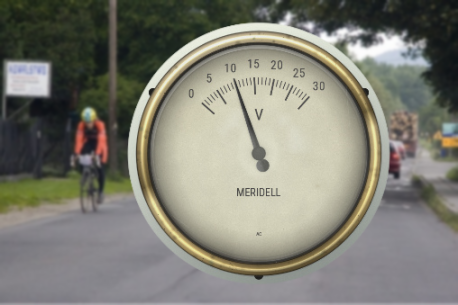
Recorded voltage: 10 V
